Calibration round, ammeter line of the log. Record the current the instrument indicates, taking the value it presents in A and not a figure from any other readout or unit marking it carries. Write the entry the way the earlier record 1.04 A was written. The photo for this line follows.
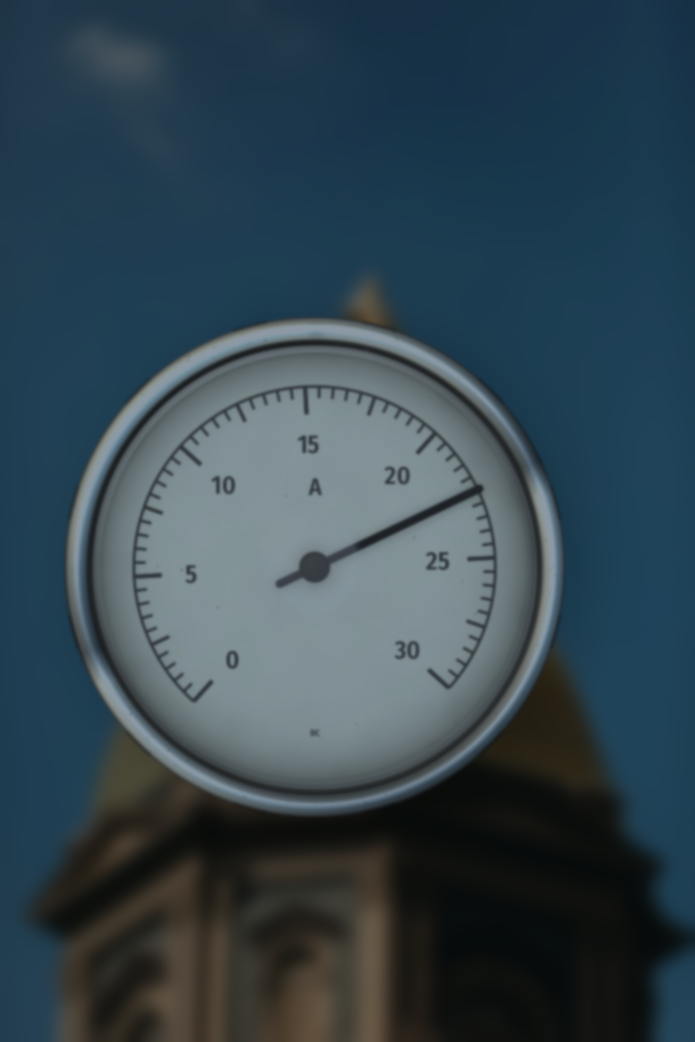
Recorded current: 22.5 A
